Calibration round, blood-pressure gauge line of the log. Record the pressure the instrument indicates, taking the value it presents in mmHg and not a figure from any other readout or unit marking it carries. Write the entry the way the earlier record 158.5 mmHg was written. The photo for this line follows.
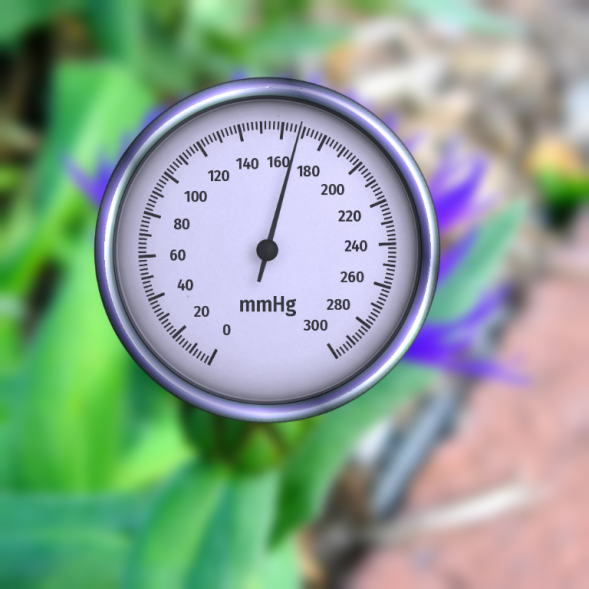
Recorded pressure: 168 mmHg
